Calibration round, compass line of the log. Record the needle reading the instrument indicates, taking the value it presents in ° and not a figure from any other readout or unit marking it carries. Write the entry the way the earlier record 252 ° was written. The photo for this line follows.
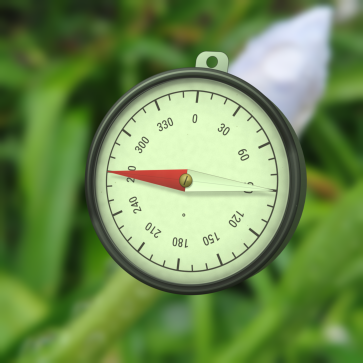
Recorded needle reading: 270 °
